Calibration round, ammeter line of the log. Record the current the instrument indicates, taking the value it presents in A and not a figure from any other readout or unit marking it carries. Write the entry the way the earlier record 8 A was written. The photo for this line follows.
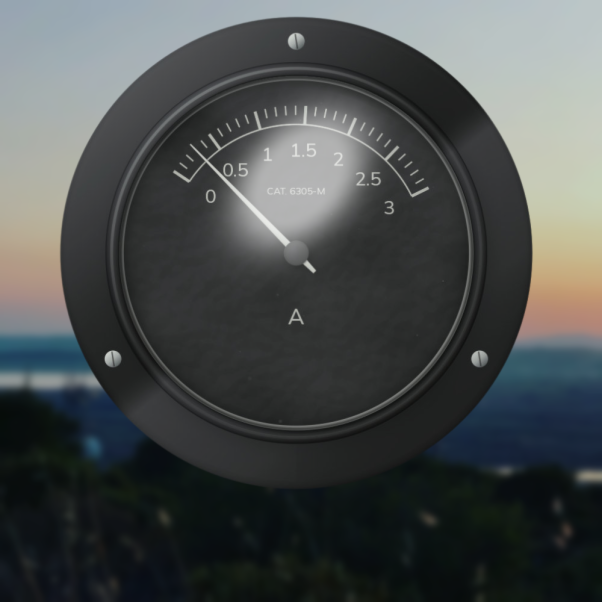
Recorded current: 0.3 A
